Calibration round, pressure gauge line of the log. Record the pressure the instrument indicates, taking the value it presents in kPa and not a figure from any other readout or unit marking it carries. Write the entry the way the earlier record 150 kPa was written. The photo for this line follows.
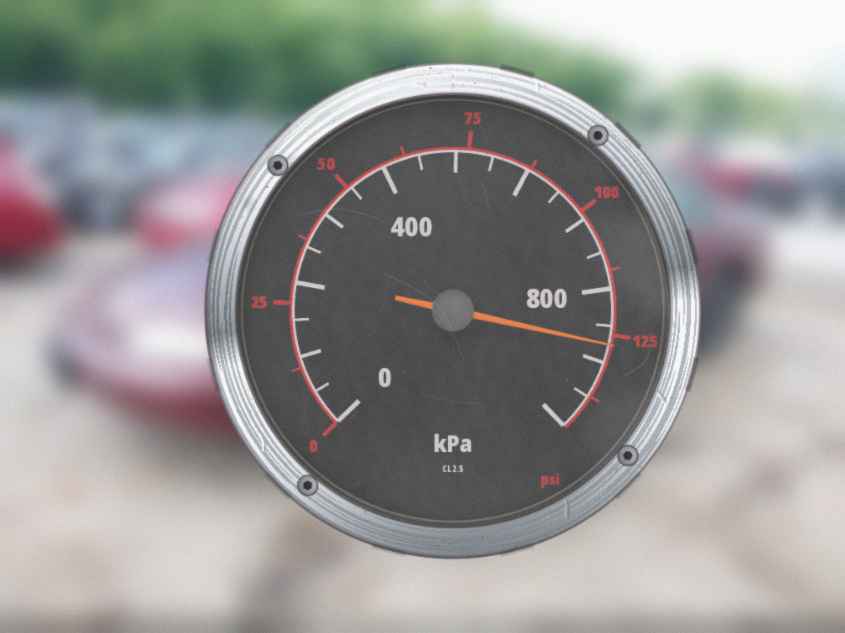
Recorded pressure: 875 kPa
